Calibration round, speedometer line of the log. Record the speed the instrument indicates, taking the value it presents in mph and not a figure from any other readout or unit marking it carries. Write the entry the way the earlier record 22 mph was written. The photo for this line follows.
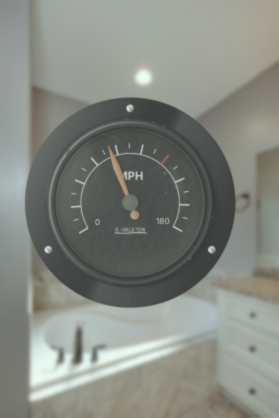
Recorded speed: 75 mph
